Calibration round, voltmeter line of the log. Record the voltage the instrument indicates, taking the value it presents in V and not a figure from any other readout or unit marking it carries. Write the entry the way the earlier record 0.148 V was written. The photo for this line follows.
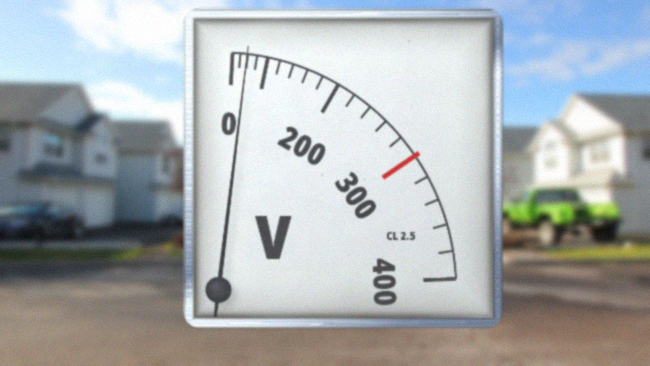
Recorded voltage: 60 V
